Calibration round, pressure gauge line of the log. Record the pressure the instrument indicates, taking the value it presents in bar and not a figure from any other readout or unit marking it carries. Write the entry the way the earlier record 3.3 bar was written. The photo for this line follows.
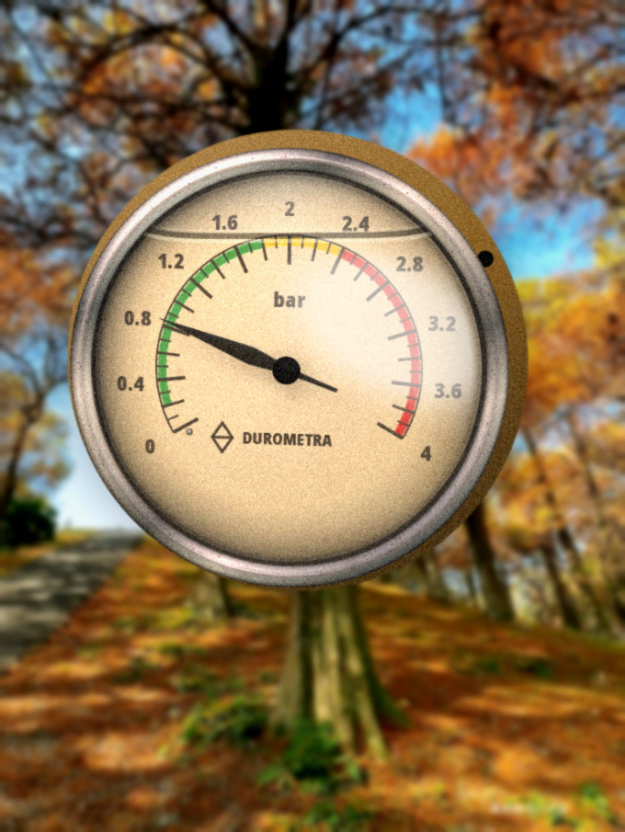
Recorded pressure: 0.85 bar
